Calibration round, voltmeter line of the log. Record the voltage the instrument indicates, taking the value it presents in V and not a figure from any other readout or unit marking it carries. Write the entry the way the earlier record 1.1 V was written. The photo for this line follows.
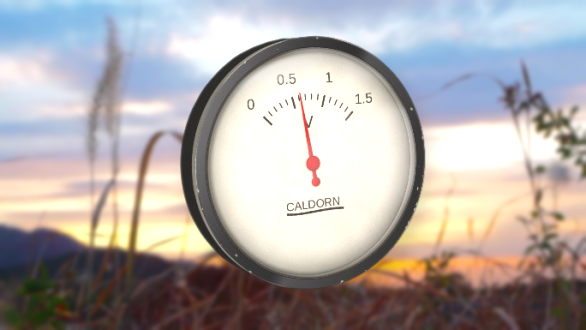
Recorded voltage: 0.6 V
